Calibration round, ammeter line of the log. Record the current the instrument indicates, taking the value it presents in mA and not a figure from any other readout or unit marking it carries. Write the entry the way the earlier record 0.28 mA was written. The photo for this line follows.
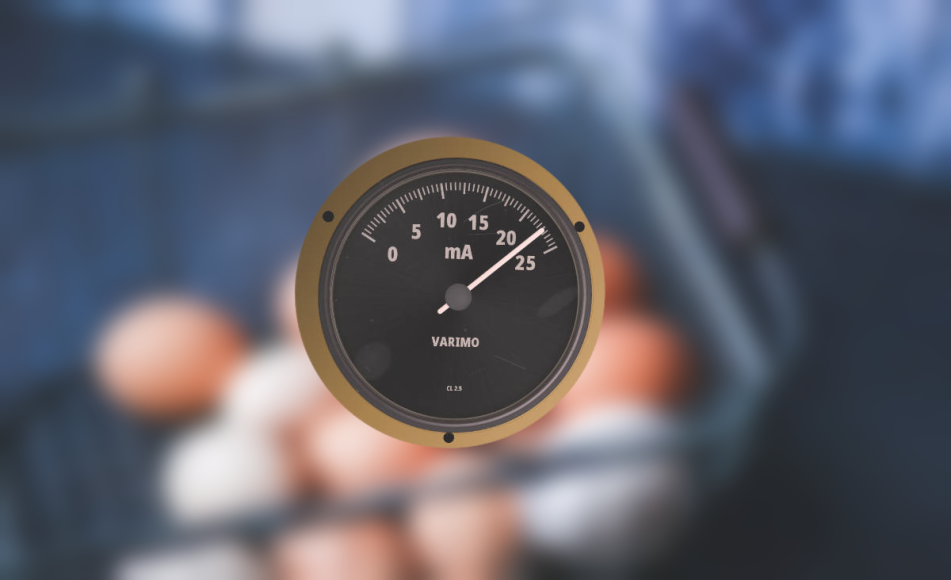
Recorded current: 22.5 mA
